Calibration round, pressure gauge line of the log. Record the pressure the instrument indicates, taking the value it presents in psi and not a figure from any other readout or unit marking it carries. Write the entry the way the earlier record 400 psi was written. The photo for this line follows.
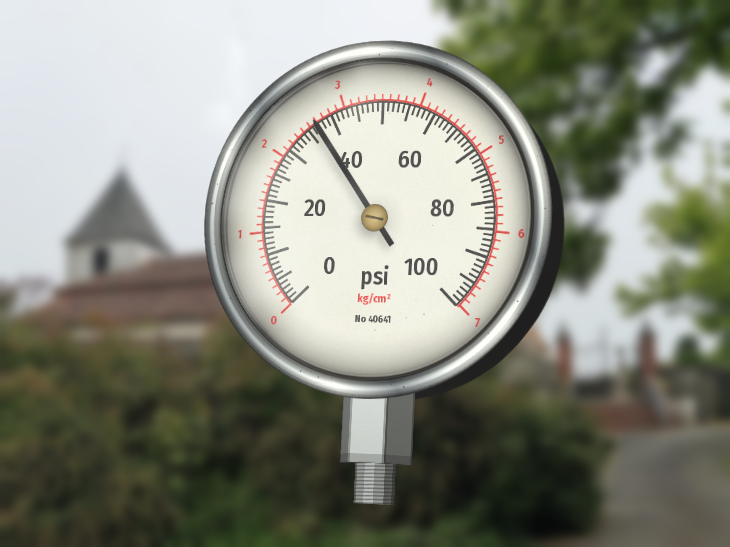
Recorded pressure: 37 psi
